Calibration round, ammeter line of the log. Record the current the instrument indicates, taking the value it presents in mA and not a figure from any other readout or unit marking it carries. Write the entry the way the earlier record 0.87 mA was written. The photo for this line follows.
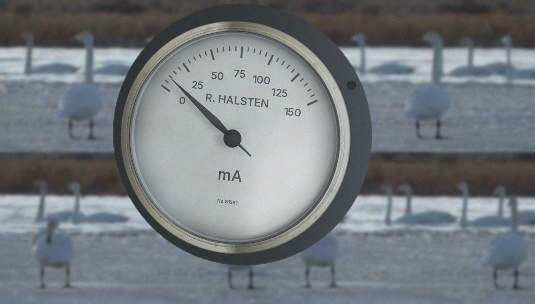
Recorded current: 10 mA
